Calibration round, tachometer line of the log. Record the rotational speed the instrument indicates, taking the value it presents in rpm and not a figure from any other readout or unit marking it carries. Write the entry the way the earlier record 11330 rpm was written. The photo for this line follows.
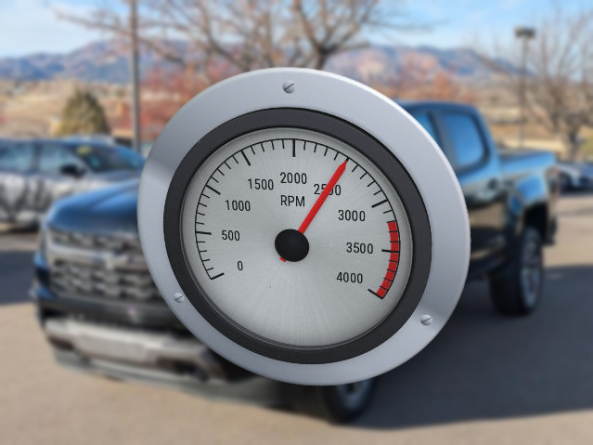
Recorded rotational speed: 2500 rpm
